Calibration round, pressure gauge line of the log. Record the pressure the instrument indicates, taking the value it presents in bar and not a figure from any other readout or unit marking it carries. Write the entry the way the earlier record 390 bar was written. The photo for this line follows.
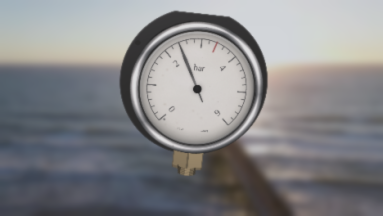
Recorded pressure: 2.4 bar
